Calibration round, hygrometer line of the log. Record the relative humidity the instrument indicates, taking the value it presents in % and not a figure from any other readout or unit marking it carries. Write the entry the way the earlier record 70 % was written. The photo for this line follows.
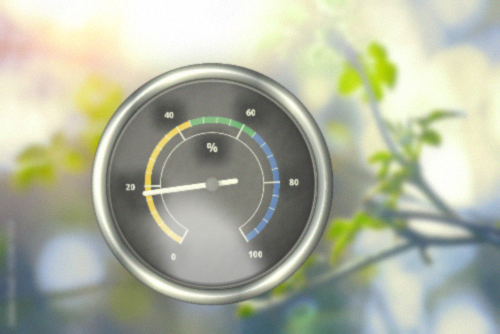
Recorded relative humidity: 18 %
